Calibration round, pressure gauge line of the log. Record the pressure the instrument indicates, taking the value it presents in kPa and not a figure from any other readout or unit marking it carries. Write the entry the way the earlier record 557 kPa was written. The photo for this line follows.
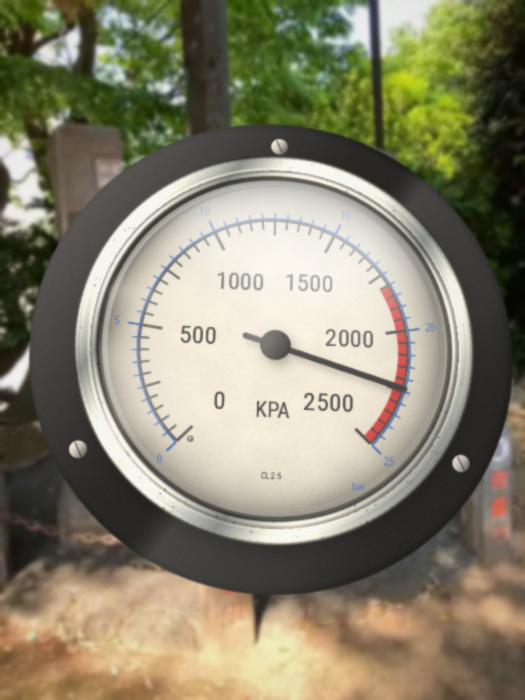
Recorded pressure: 2250 kPa
